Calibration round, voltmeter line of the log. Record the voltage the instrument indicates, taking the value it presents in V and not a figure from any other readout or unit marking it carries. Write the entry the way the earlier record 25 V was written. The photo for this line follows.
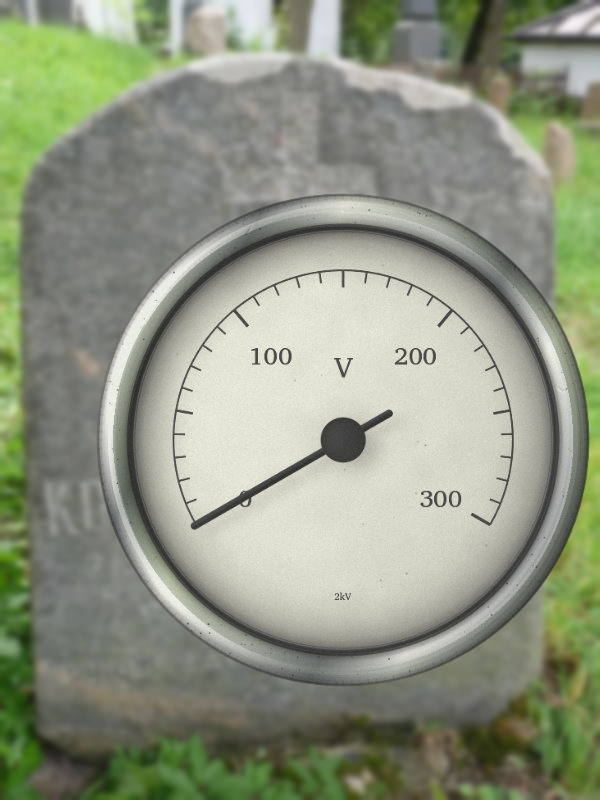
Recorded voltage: 0 V
